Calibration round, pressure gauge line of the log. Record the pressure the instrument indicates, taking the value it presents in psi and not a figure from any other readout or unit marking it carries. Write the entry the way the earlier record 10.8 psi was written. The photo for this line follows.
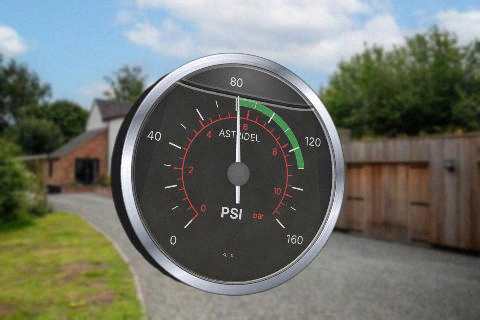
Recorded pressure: 80 psi
